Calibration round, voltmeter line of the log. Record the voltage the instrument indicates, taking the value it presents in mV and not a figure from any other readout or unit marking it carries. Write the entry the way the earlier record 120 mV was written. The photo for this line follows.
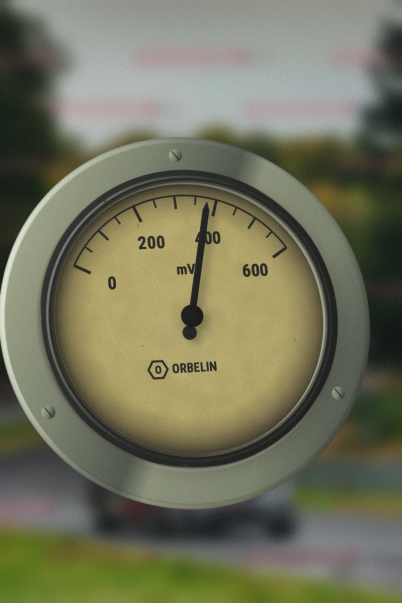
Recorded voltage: 375 mV
